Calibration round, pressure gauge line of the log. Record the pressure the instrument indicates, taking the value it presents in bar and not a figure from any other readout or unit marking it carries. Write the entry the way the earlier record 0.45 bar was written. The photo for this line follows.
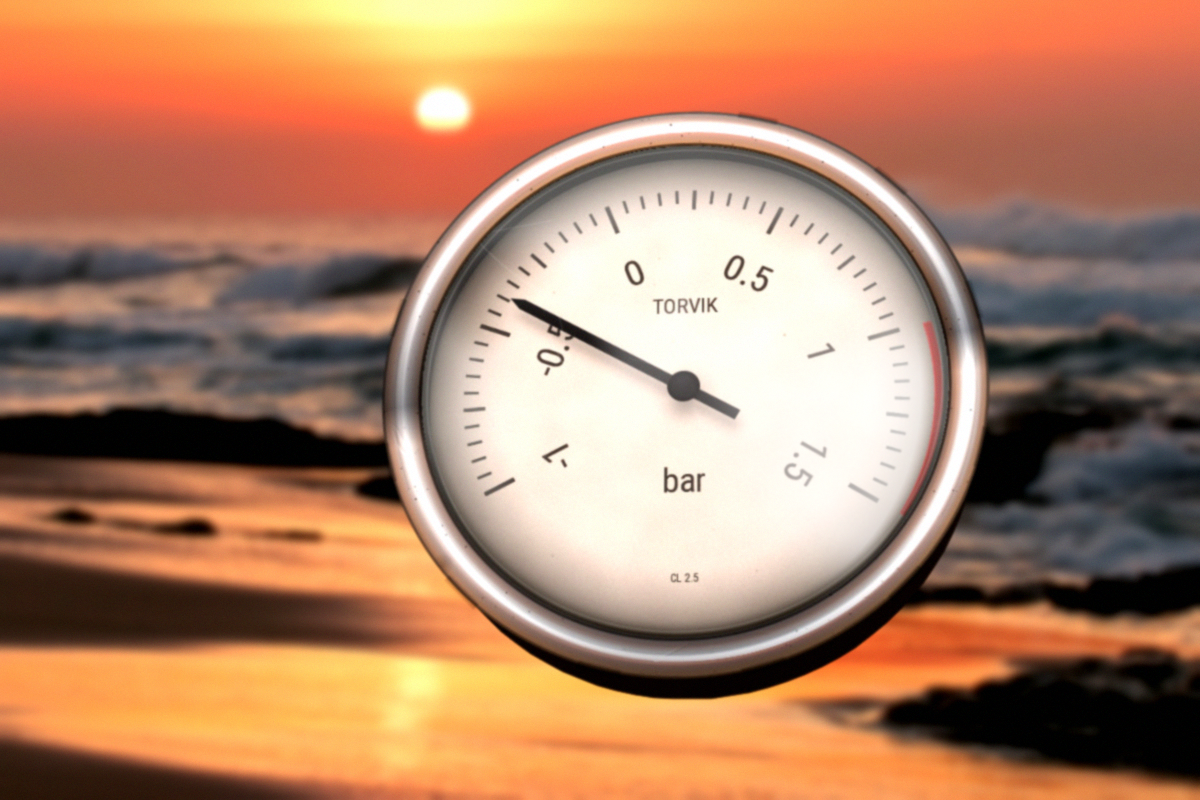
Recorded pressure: -0.4 bar
